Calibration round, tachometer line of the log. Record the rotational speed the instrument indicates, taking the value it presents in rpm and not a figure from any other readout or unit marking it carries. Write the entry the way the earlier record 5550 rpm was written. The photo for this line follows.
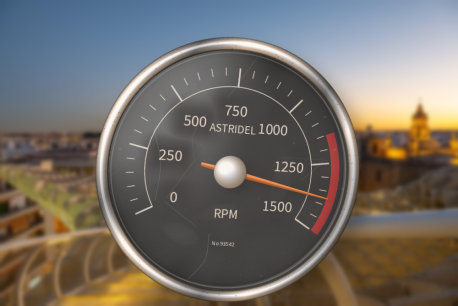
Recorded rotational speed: 1375 rpm
